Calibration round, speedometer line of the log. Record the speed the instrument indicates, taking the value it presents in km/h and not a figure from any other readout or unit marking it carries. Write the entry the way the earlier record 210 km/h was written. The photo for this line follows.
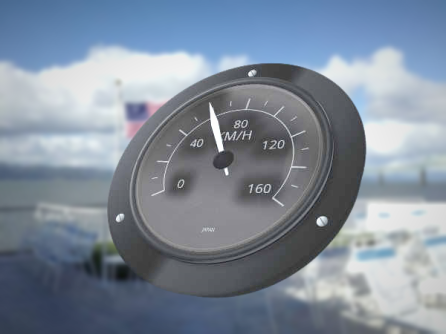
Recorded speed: 60 km/h
